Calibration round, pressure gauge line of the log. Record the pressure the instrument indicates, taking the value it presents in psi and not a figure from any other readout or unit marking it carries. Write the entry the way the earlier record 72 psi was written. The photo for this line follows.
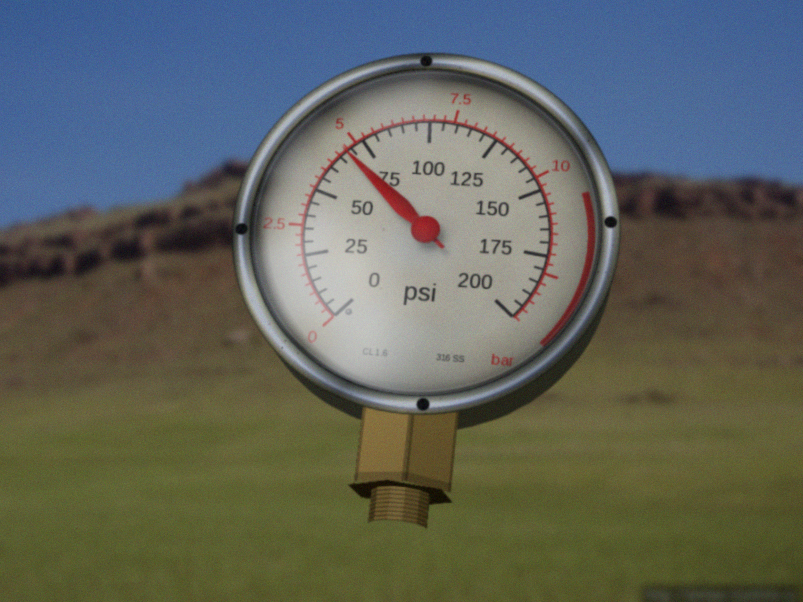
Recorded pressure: 67.5 psi
